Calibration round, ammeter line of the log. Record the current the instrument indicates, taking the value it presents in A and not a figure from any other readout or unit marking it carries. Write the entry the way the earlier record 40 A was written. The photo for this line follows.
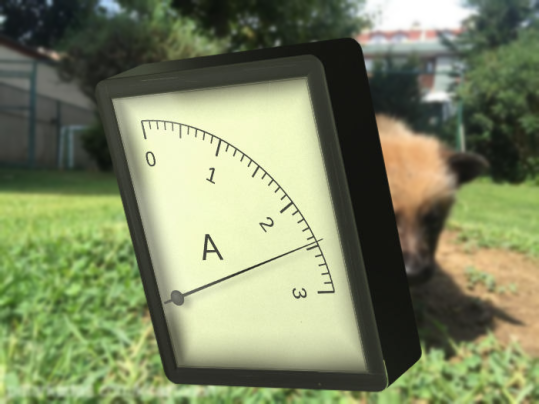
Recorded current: 2.45 A
